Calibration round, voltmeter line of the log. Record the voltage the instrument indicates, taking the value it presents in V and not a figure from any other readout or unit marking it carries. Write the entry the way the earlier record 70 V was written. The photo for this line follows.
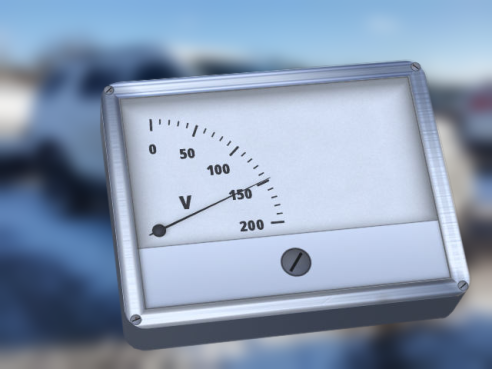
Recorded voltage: 150 V
